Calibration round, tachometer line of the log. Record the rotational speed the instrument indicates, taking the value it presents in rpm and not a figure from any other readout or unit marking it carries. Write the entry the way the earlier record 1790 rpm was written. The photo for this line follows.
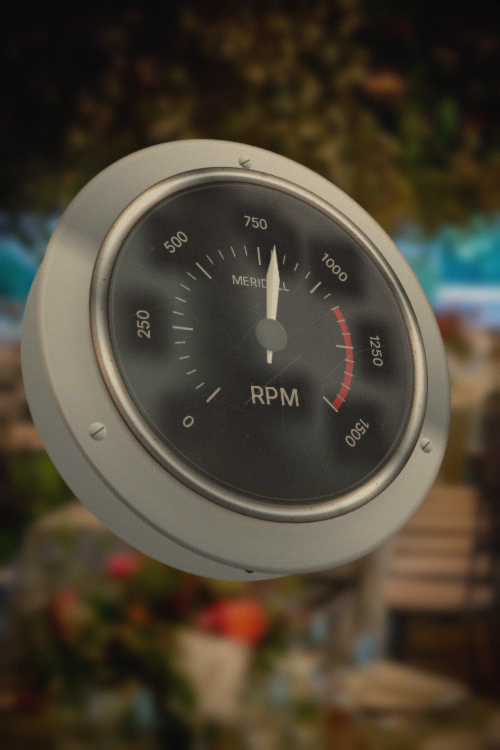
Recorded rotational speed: 800 rpm
